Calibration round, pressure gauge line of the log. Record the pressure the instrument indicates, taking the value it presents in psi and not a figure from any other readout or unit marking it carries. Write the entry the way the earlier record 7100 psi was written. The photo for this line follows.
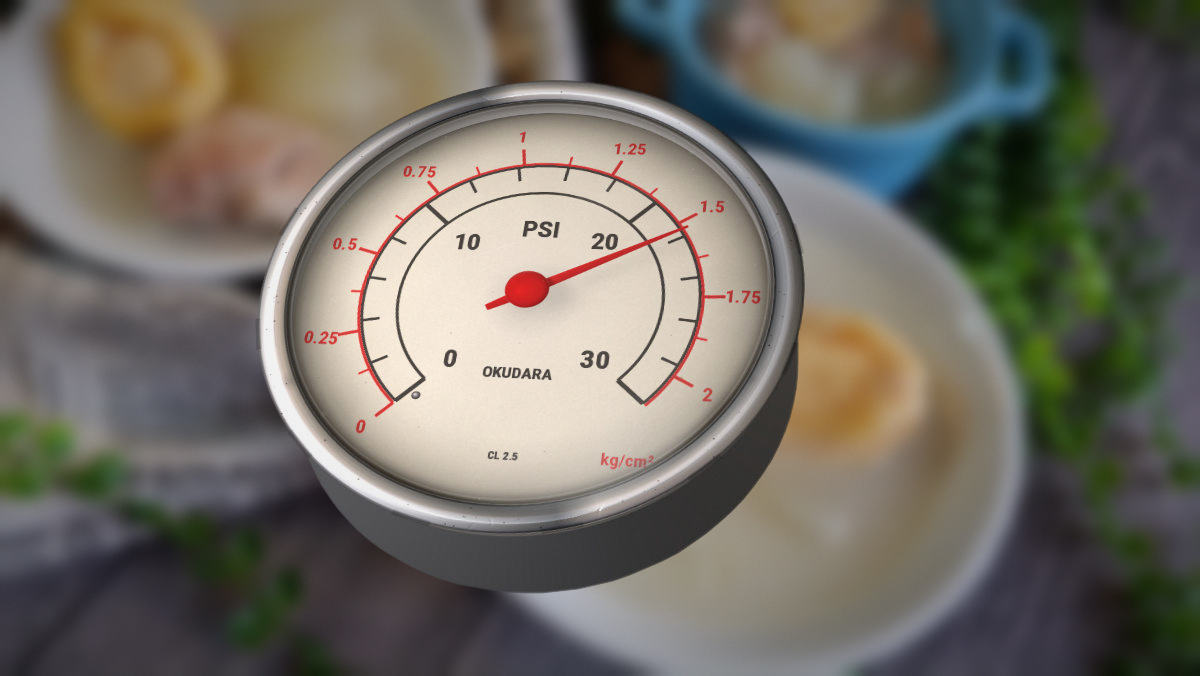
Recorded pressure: 22 psi
